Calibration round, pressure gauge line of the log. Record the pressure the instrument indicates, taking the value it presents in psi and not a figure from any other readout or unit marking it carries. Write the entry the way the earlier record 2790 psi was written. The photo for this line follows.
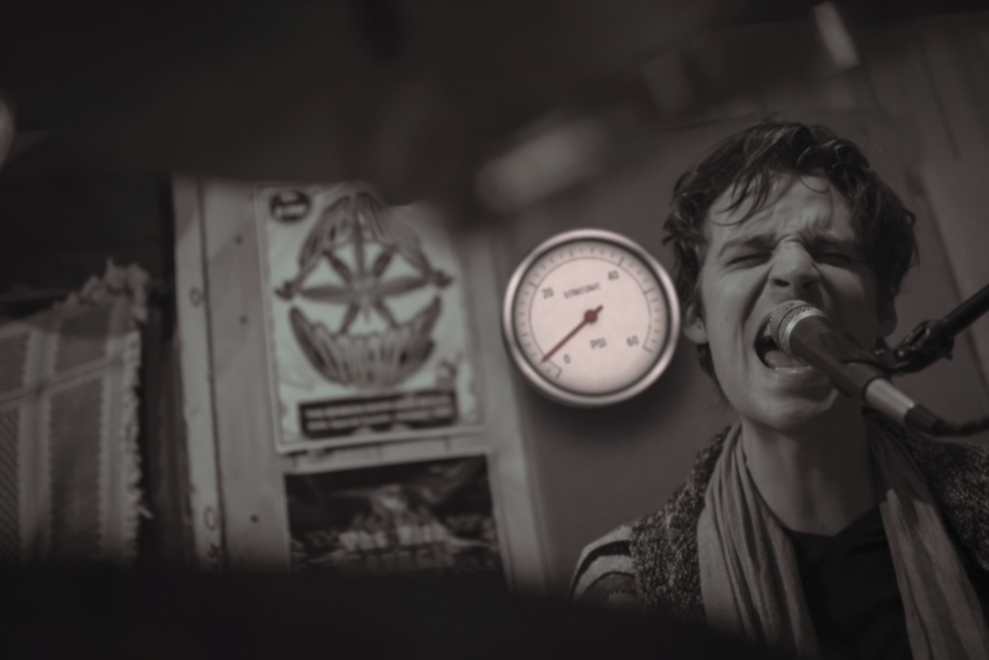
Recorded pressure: 4 psi
